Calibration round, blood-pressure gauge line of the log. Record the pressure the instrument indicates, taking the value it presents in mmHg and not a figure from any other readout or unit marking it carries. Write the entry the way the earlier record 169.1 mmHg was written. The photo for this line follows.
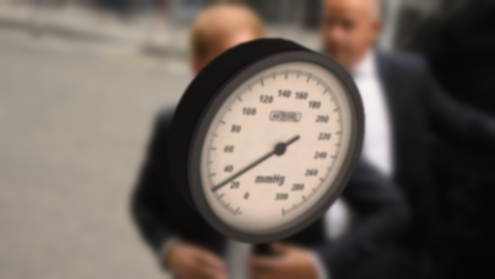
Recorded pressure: 30 mmHg
